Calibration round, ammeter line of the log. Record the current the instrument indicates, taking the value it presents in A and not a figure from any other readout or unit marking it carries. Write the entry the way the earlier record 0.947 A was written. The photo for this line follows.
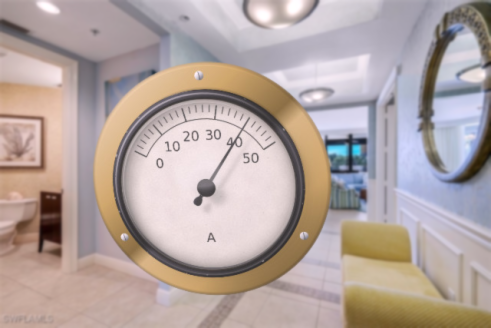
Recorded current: 40 A
